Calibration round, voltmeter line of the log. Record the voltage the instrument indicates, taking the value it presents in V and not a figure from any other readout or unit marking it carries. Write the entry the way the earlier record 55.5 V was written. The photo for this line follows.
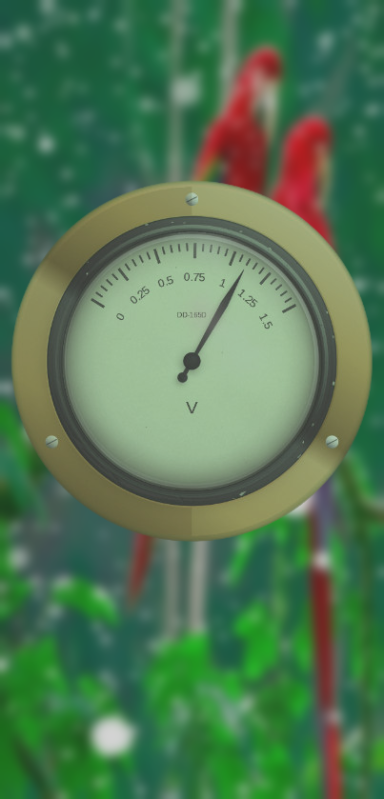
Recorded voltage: 1.1 V
